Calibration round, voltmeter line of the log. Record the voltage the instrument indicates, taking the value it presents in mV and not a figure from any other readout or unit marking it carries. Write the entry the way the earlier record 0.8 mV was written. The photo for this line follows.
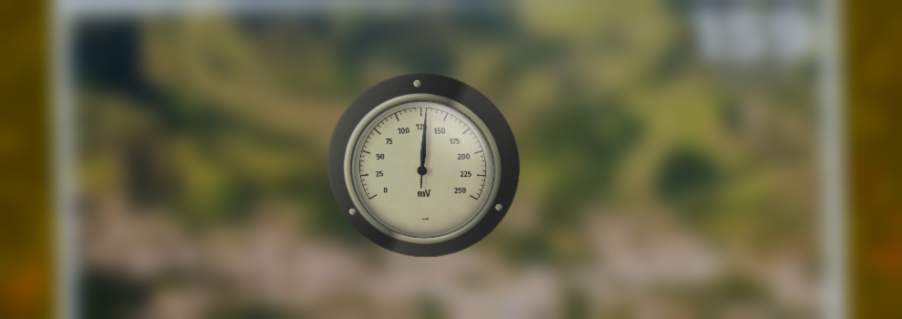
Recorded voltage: 130 mV
